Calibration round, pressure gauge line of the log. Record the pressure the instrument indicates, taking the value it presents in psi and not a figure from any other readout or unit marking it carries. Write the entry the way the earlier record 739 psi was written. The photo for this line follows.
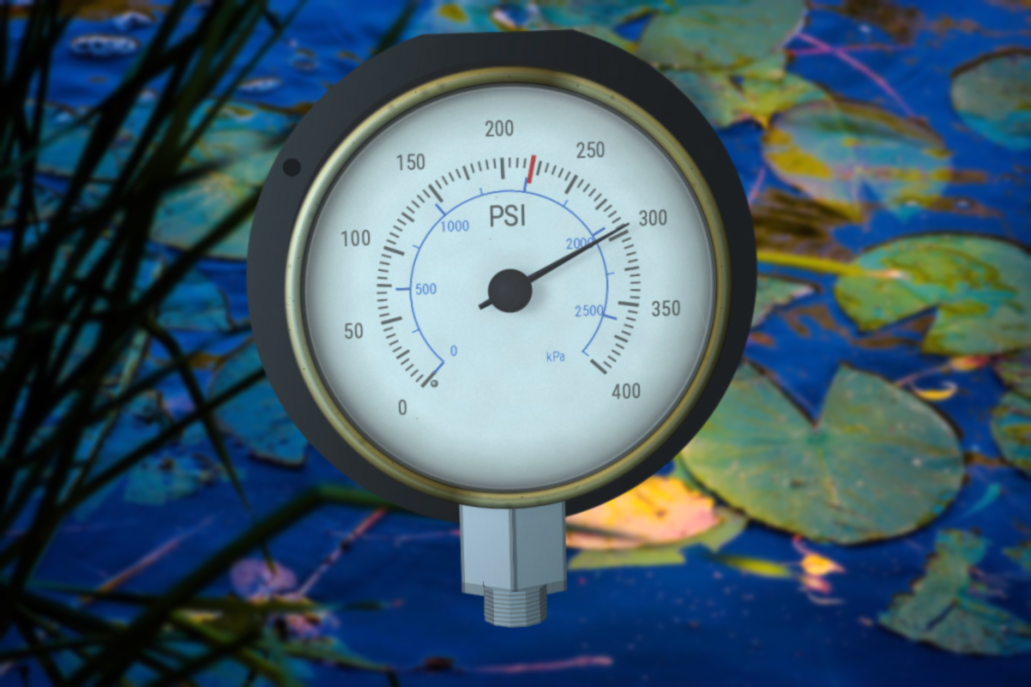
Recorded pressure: 295 psi
